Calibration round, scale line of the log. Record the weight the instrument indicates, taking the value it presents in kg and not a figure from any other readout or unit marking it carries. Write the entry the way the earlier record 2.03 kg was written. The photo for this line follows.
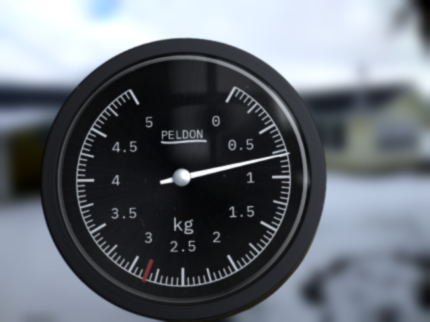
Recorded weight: 0.8 kg
